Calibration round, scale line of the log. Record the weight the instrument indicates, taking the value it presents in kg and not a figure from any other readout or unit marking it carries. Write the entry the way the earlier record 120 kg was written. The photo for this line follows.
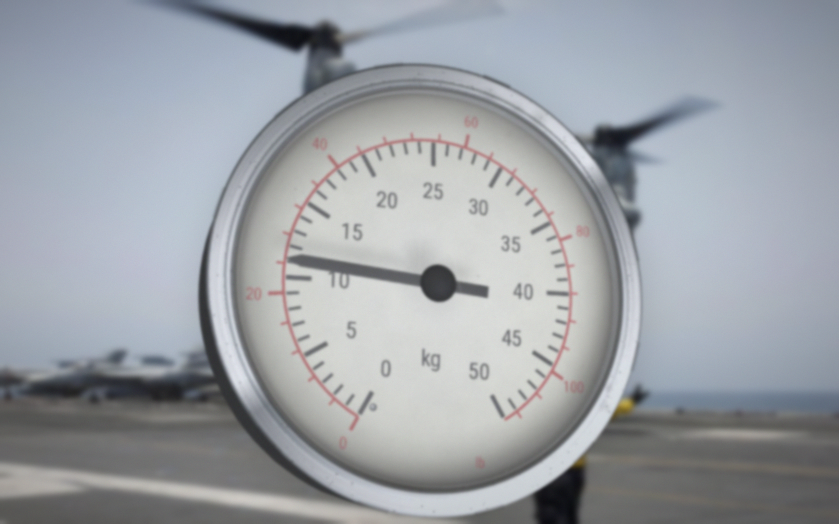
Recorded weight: 11 kg
